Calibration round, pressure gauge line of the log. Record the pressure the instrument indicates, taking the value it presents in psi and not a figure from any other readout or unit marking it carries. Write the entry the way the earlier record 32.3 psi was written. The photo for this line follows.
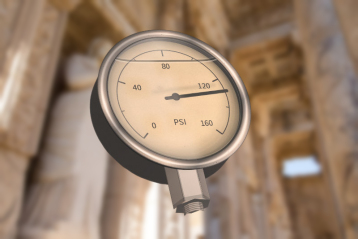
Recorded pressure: 130 psi
